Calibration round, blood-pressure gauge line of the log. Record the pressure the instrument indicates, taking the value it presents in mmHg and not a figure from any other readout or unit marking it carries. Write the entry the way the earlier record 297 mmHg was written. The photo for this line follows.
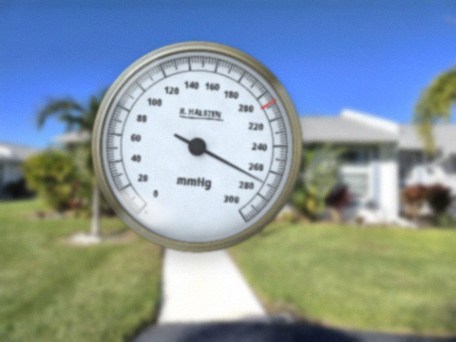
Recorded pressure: 270 mmHg
